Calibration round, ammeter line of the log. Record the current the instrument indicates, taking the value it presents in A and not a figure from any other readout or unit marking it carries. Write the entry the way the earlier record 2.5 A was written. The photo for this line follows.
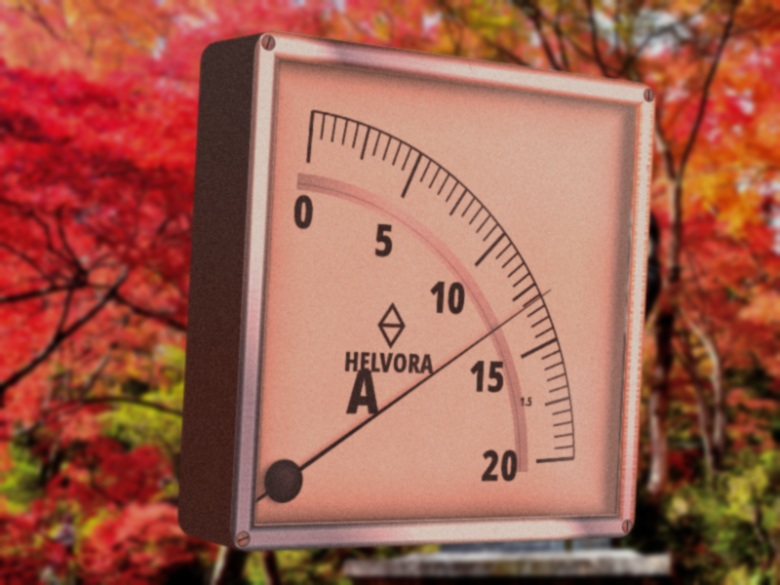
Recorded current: 13 A
